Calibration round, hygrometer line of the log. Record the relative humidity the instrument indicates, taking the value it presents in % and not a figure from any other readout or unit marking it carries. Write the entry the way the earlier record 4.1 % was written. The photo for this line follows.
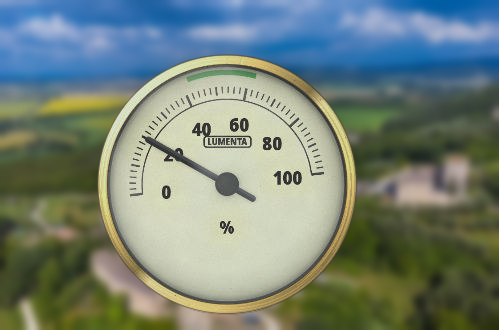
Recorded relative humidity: 20 %
